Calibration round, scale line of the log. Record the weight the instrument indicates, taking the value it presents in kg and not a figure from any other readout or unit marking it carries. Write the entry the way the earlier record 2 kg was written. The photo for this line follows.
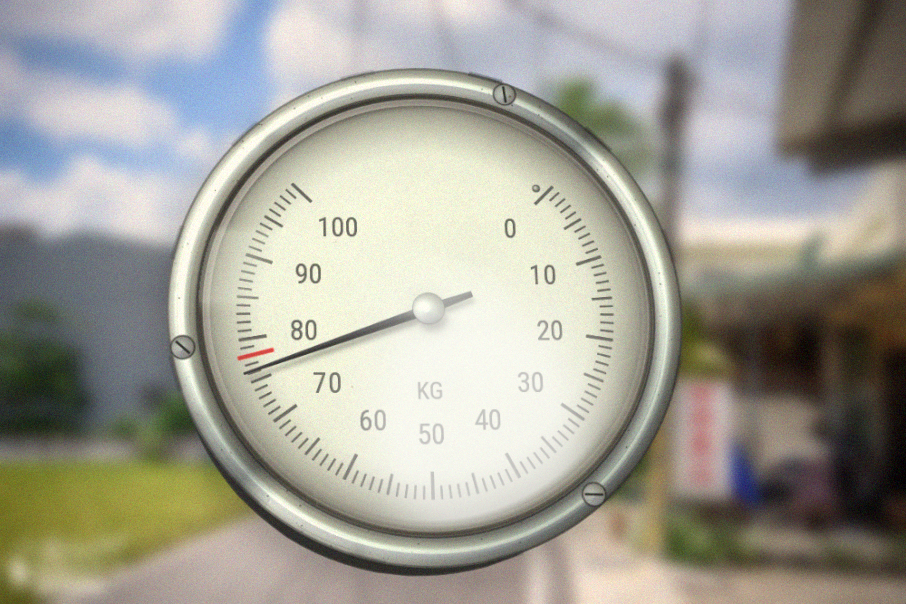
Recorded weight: 76 kg
